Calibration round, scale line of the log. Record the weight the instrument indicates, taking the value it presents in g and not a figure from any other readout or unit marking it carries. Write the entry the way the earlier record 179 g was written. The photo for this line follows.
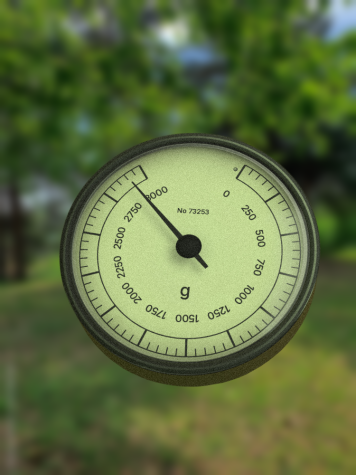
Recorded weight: 2900 g
